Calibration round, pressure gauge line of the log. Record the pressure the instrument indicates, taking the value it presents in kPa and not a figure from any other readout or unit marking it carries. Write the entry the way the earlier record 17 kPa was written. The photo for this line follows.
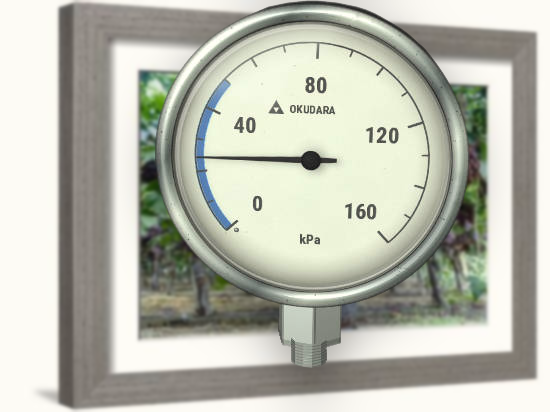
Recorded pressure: 25 kPa
